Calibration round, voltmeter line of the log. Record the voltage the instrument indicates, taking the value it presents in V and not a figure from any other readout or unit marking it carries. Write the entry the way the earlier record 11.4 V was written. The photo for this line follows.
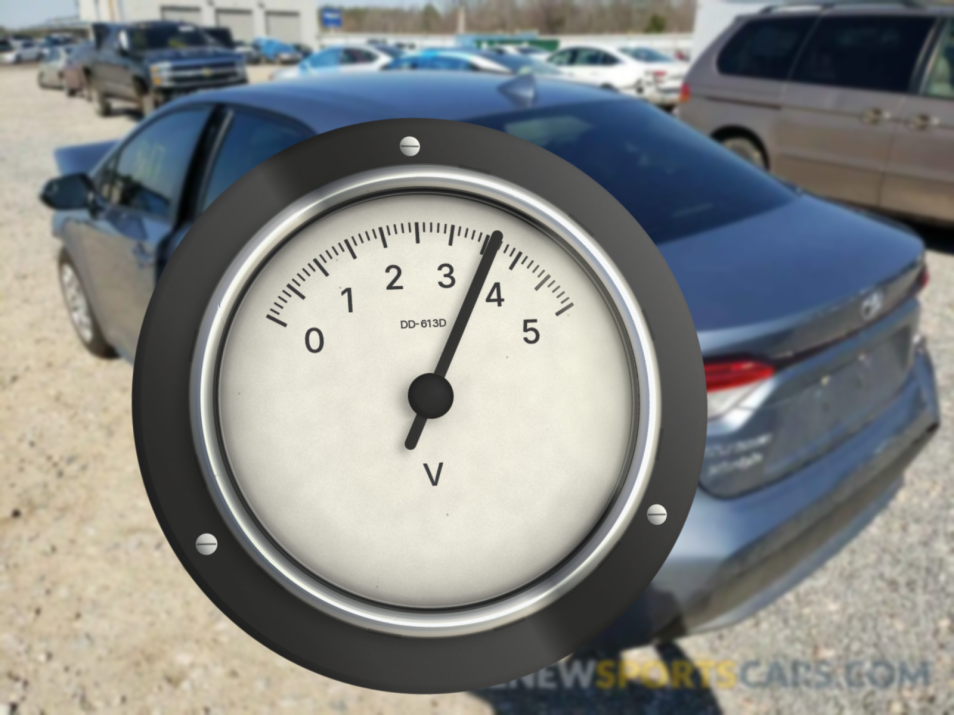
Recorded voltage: 3.6 V
